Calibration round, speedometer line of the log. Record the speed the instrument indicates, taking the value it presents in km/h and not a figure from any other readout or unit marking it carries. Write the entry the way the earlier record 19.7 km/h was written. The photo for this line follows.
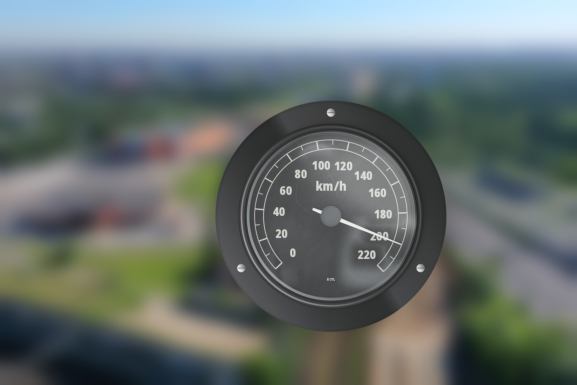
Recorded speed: 200 km/h
